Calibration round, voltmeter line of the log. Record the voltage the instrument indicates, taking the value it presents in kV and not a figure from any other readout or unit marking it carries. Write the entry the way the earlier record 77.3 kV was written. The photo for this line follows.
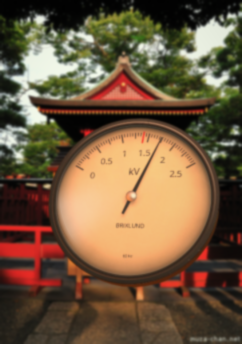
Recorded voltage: 1.75 kV
